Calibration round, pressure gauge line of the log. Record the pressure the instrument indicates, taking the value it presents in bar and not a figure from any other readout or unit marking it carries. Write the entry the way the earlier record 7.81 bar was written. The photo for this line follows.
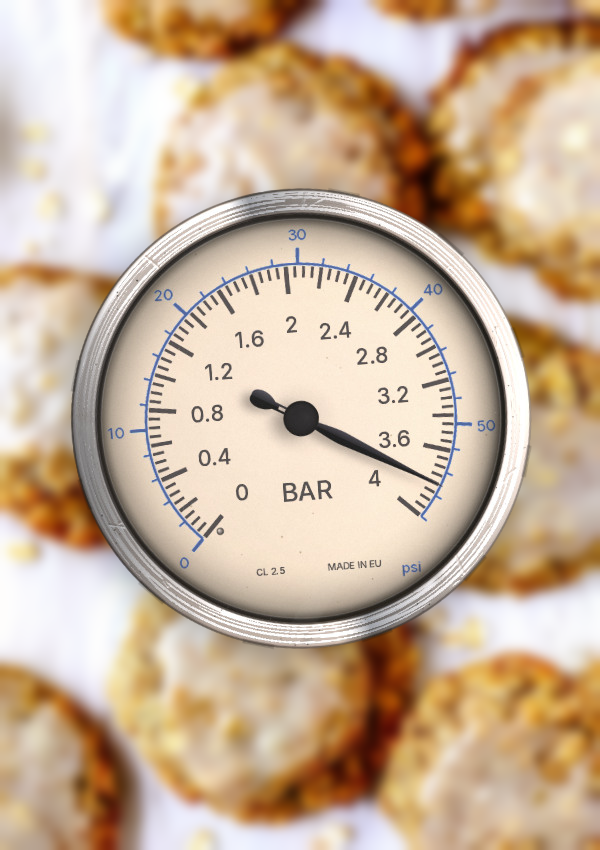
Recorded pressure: 3.8 bar
